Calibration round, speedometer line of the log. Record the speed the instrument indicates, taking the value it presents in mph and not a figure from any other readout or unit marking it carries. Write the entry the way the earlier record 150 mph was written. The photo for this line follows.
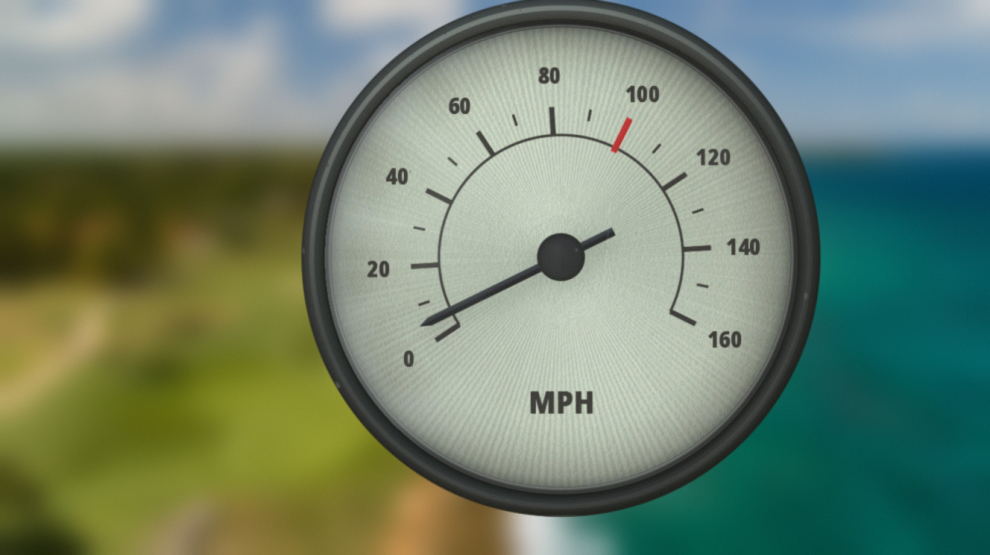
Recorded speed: 5 mph
